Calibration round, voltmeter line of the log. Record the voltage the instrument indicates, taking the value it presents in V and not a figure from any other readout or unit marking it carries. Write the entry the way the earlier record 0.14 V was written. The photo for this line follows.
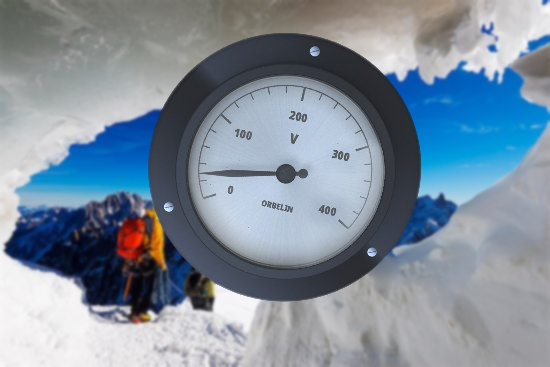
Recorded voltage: 30 V
